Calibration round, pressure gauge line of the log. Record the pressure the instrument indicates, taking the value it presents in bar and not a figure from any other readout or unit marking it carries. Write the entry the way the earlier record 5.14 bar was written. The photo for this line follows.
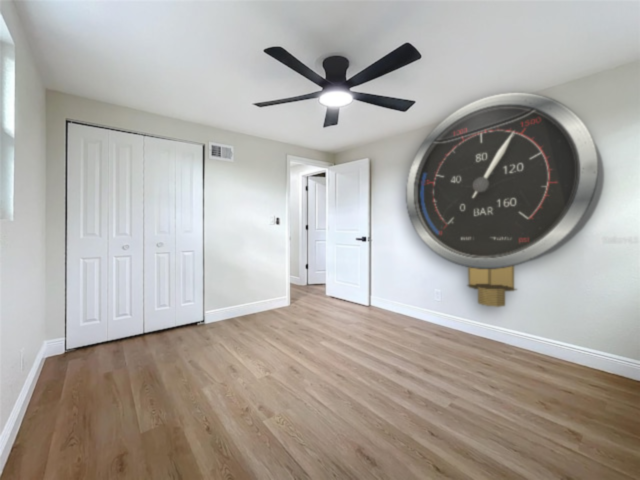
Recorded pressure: 100 bar
